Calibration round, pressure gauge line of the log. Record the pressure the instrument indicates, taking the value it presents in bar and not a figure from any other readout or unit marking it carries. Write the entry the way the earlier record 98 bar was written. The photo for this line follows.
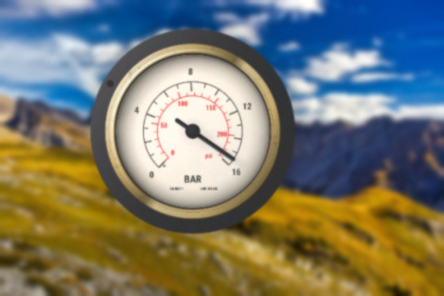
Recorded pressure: 15.5 bar
